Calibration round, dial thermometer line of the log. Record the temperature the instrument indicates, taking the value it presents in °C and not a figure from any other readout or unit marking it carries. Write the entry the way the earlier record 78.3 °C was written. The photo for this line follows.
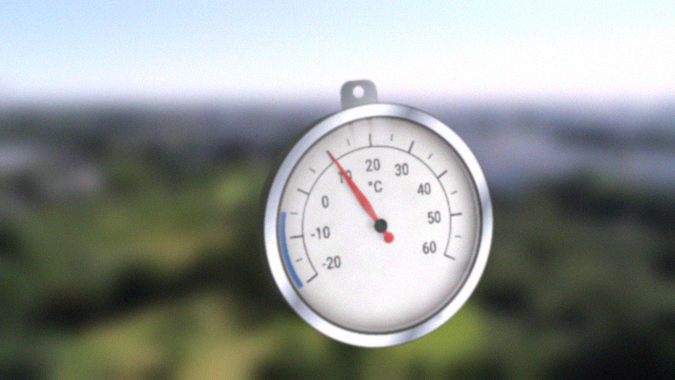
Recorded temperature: 10 °C
